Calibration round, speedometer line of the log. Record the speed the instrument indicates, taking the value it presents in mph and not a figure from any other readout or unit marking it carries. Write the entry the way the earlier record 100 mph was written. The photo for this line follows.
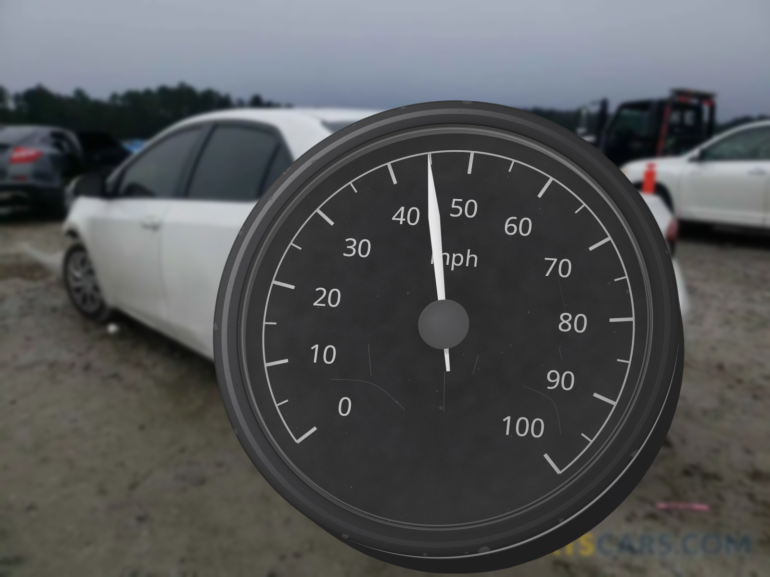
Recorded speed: 45 mph
